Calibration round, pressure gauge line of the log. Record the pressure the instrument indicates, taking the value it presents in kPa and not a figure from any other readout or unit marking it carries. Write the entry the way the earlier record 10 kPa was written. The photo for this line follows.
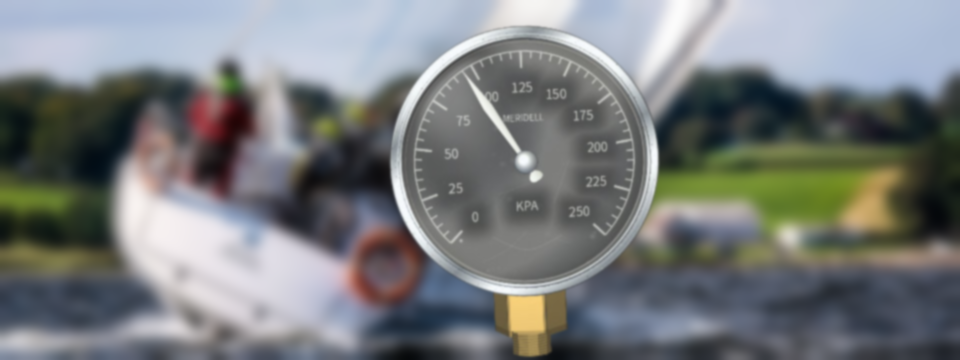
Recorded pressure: 95 kPa
